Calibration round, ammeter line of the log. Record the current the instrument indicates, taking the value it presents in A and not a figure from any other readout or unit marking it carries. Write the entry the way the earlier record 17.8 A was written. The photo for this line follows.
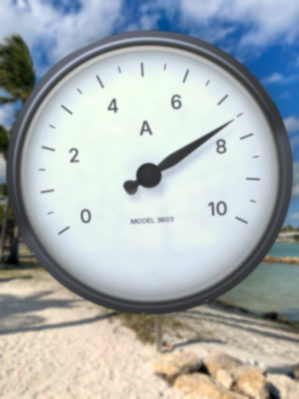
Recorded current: 7.5 A
